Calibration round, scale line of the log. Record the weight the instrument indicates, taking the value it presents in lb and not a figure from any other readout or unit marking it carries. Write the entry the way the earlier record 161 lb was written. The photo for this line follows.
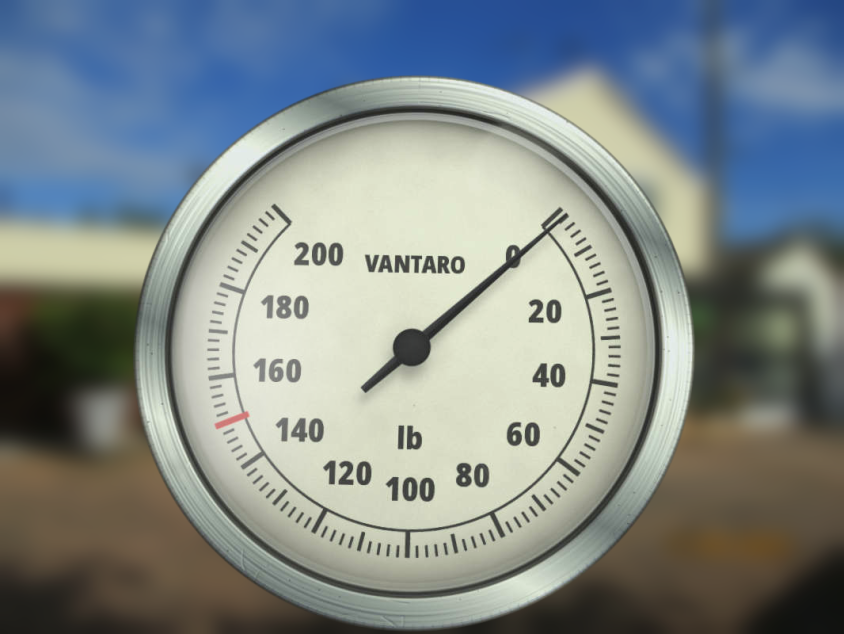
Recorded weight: 2 lb
